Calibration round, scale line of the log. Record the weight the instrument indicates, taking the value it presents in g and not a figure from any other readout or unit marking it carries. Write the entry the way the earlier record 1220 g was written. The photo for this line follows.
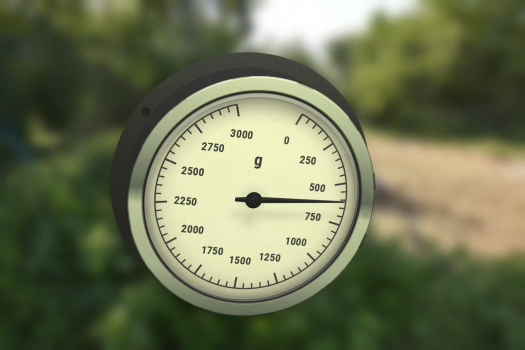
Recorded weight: 600 g
